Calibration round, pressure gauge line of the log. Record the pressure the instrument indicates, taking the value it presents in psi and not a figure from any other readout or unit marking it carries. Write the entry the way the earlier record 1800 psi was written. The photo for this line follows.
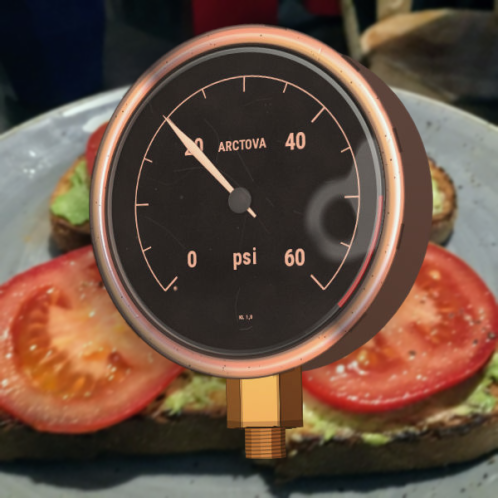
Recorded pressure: 20 psi
